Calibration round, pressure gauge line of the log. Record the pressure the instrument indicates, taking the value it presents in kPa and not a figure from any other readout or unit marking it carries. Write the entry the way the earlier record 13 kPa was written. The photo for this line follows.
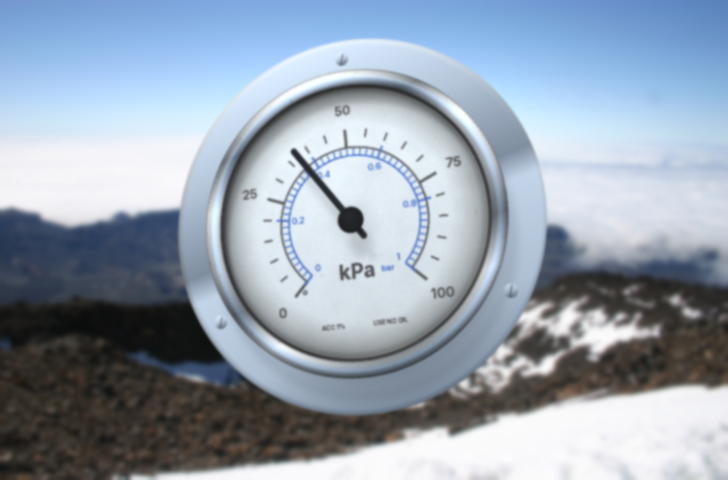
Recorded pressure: 37.5 kPa
